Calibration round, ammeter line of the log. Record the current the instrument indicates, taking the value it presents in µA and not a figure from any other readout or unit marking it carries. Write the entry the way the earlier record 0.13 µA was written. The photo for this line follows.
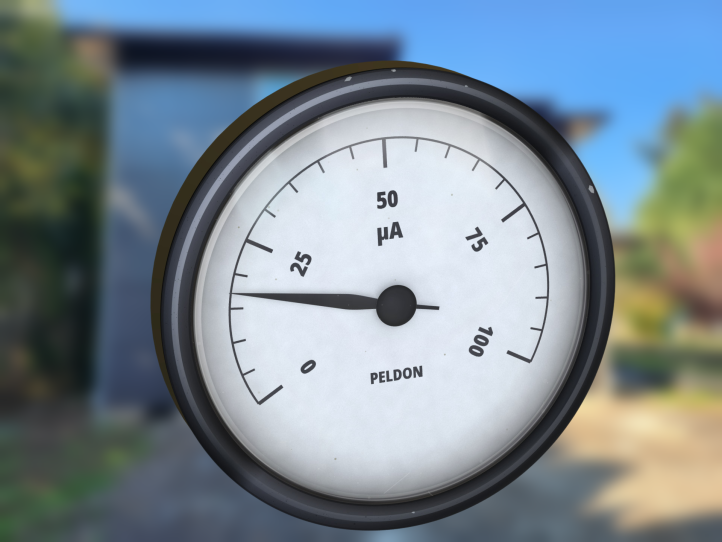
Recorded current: 17.5 µA
